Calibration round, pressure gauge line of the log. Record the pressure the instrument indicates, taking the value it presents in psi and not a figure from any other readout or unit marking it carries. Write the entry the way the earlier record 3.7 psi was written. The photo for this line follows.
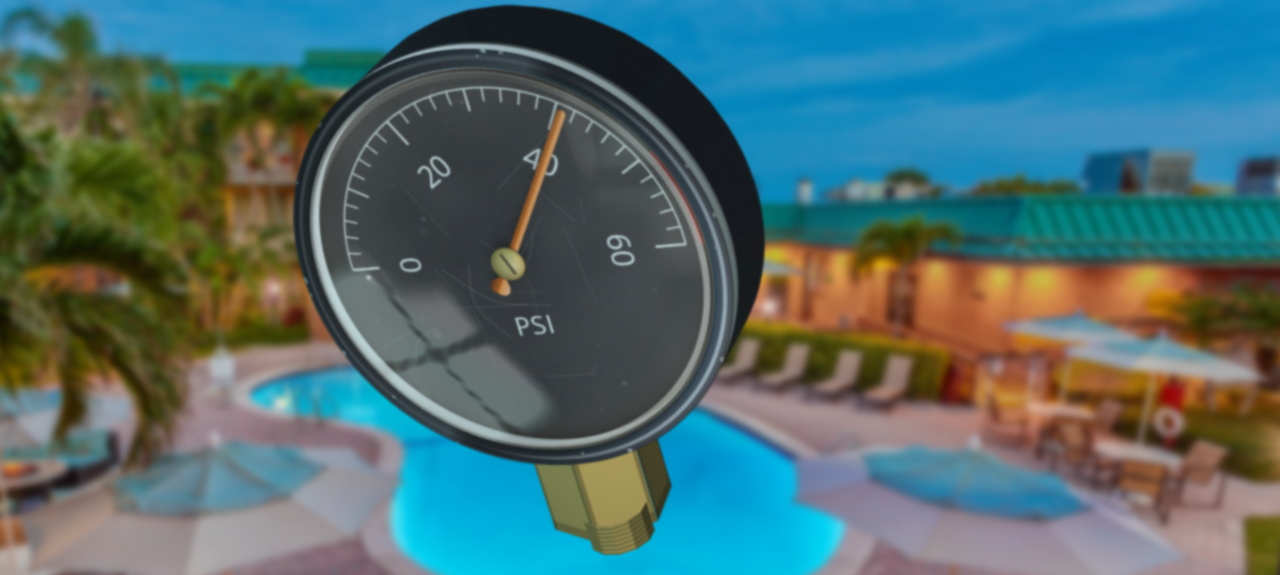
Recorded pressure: 41 psi
